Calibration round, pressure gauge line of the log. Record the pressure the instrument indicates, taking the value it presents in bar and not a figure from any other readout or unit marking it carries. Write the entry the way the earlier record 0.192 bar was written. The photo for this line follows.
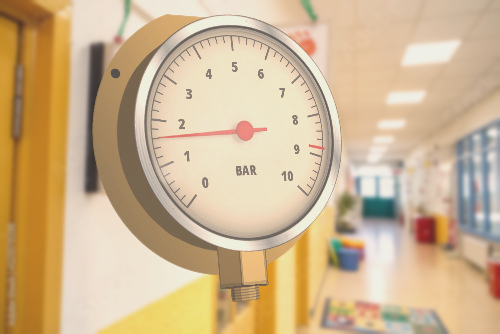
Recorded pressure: 1.6 bar
